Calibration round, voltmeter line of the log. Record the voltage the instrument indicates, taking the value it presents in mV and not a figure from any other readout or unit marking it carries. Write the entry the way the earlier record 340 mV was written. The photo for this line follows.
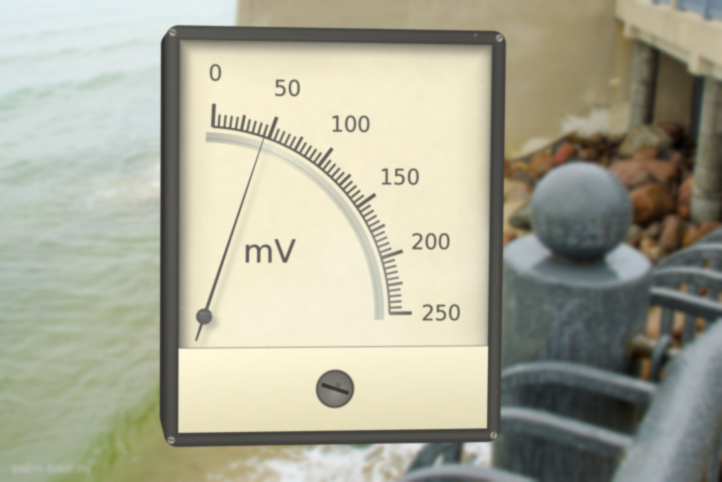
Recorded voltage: 45 mV
